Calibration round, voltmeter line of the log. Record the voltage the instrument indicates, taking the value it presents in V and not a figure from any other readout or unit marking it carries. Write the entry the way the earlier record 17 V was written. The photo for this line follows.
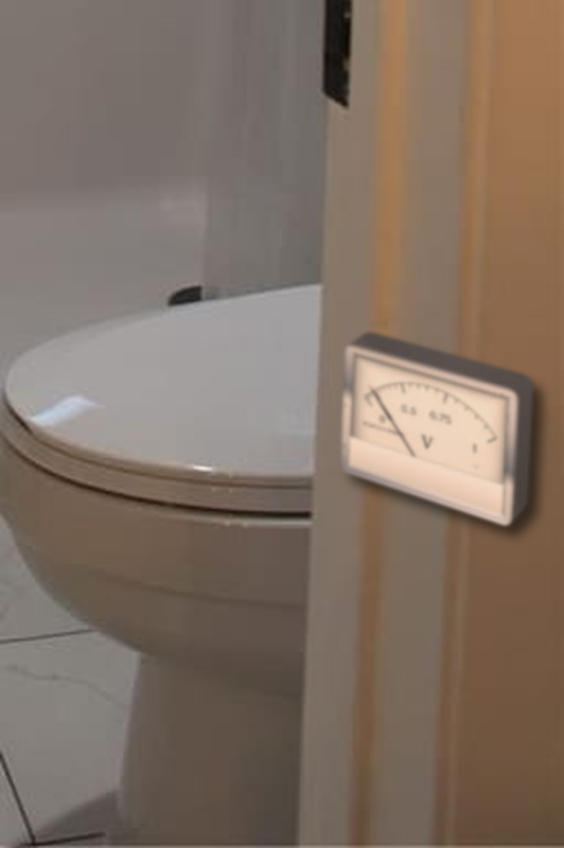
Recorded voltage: 0.25 V
